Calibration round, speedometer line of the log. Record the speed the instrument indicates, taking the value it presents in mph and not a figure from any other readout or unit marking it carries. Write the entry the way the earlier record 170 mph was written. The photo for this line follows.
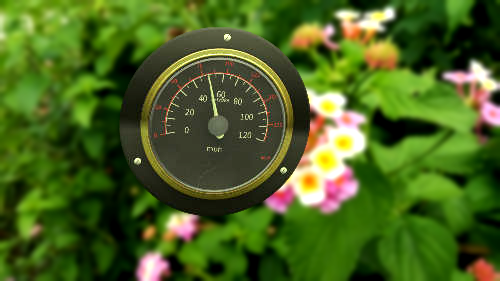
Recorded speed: 50 mph
